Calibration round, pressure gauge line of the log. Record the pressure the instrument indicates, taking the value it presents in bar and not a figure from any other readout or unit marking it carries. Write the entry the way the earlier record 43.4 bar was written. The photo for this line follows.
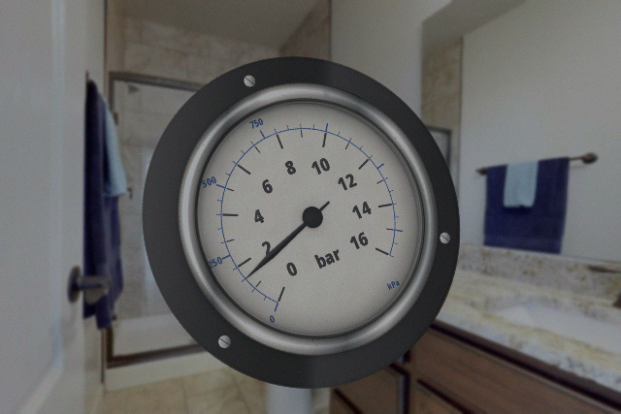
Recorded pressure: 1.5 bar
